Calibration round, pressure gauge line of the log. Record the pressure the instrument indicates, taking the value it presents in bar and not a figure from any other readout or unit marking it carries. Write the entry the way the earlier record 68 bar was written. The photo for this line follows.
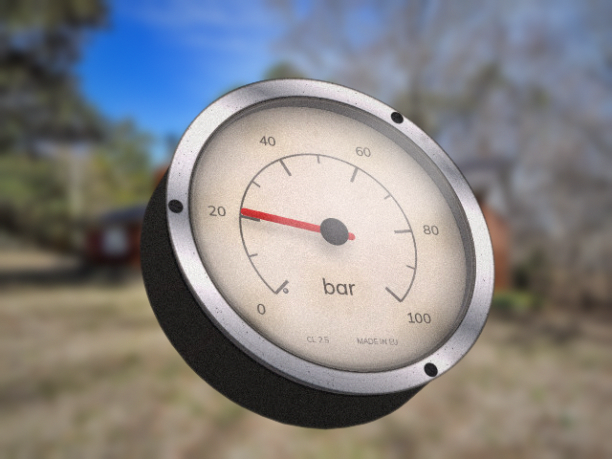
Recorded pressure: 20 bar
